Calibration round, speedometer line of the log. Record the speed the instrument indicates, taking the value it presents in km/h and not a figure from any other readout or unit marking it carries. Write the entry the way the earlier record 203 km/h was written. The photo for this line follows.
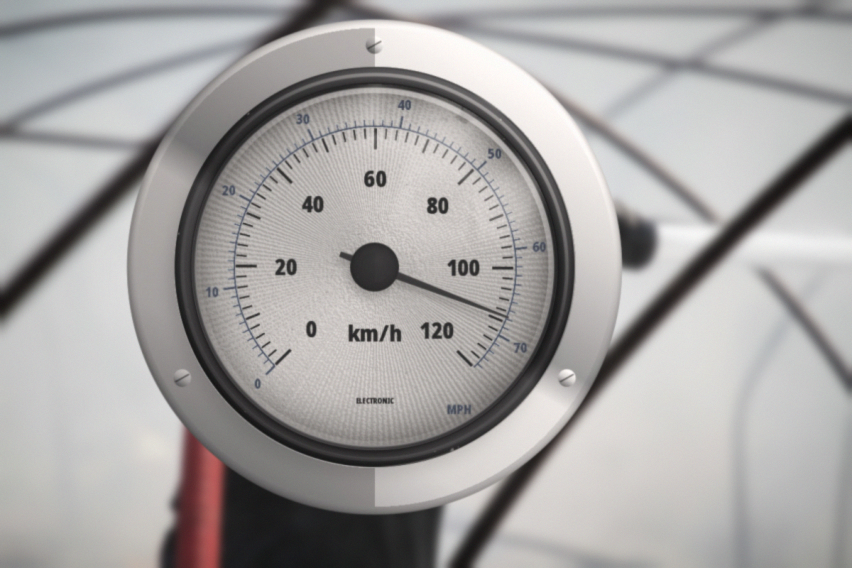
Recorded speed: 109 km/h
